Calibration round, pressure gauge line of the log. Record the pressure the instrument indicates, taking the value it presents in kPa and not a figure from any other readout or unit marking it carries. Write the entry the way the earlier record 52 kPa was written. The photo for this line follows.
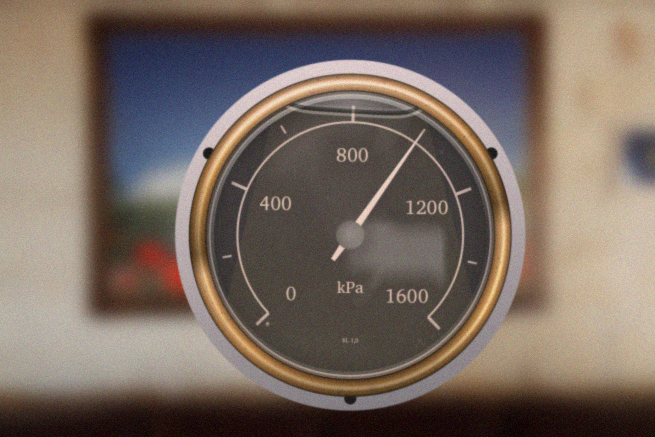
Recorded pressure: 1000 kPa
